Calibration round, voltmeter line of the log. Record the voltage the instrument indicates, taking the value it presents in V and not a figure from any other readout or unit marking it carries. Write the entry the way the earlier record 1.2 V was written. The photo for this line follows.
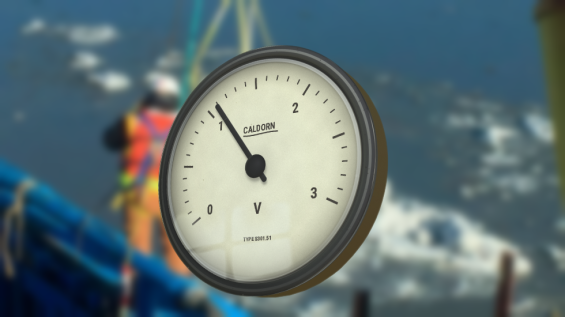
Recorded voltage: 1.1 V
